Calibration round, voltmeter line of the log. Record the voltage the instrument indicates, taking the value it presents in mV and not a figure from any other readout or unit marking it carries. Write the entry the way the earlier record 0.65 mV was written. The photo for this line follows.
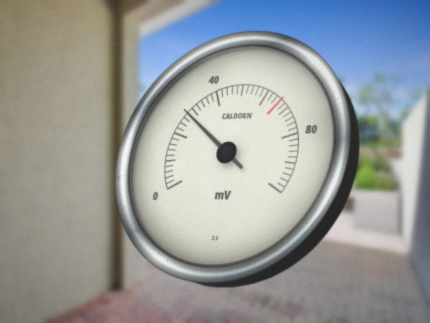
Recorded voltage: 28 mV
